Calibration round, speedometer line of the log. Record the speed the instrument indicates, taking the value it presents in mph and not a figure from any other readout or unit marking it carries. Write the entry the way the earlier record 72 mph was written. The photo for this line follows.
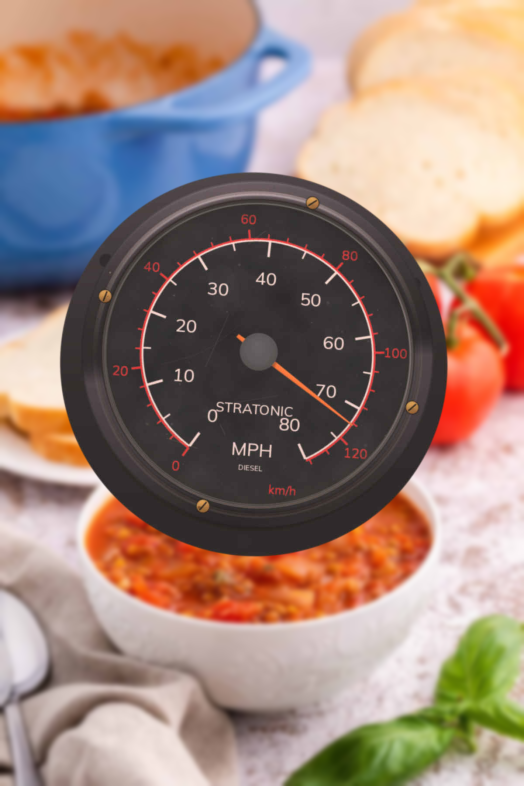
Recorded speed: 72.5 mph
